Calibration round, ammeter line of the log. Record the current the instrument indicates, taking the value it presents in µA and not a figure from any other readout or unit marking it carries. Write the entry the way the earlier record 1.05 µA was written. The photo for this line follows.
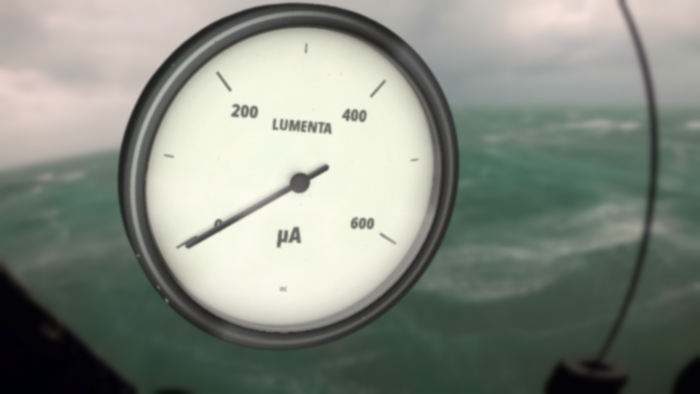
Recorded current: 0 µA
